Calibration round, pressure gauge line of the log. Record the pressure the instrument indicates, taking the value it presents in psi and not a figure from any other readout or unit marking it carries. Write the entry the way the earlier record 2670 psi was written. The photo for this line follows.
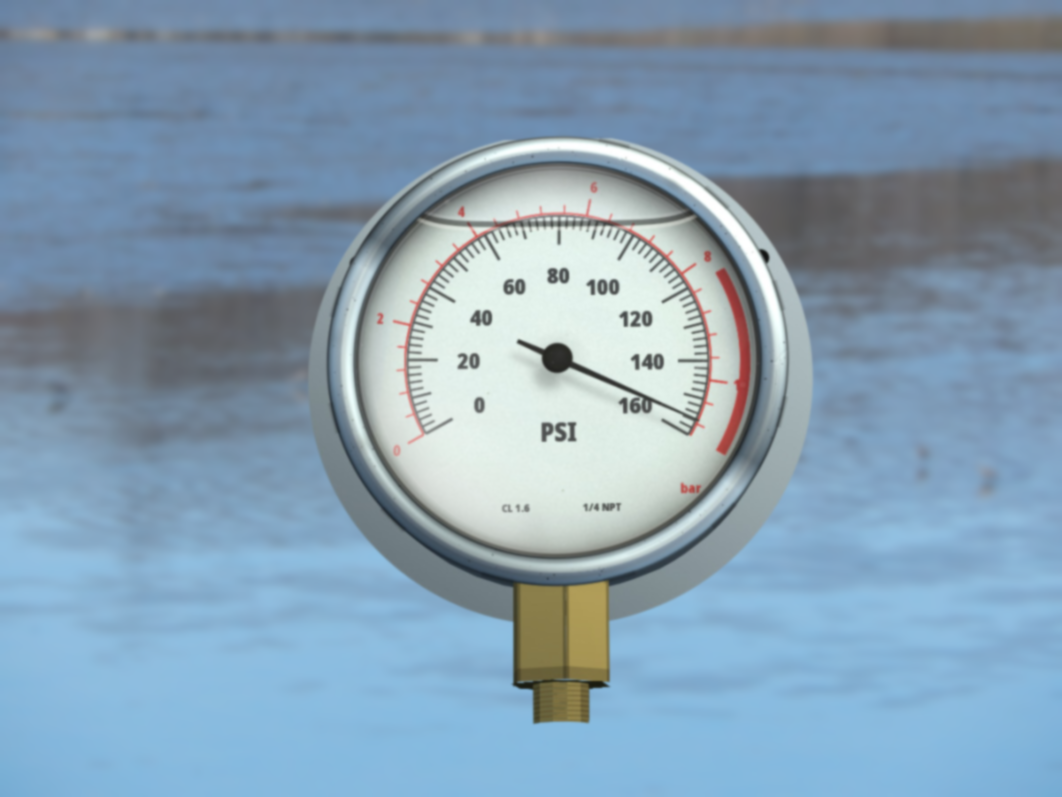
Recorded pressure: 156 psi
